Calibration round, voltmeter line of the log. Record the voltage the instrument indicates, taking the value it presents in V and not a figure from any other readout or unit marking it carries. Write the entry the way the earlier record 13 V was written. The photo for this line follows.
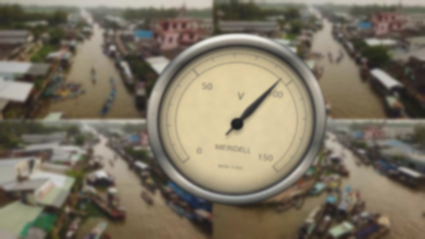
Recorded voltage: 95 V
